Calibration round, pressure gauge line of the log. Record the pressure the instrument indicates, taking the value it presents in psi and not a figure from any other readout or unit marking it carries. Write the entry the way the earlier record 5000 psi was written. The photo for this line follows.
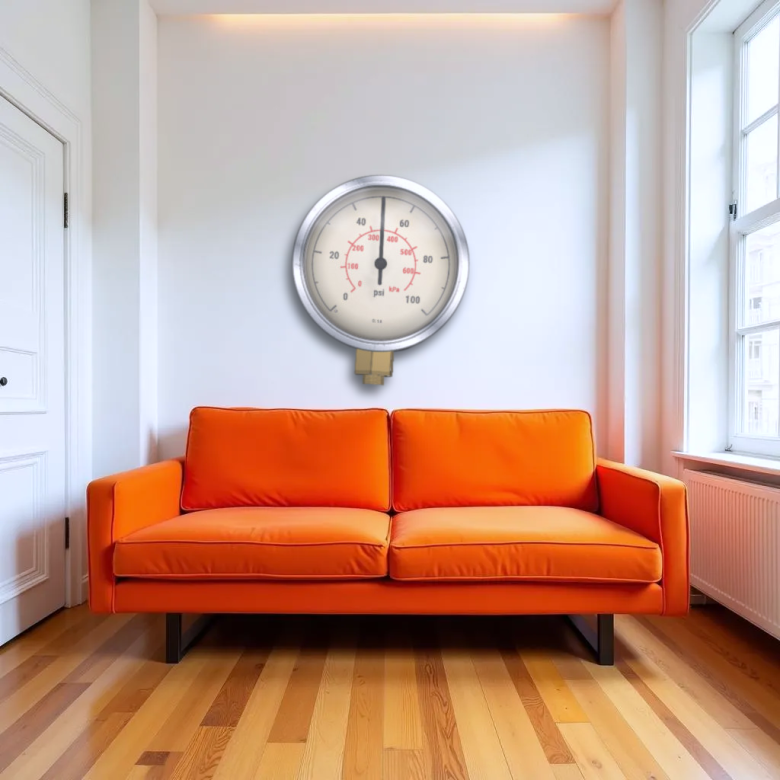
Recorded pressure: 50 psi
